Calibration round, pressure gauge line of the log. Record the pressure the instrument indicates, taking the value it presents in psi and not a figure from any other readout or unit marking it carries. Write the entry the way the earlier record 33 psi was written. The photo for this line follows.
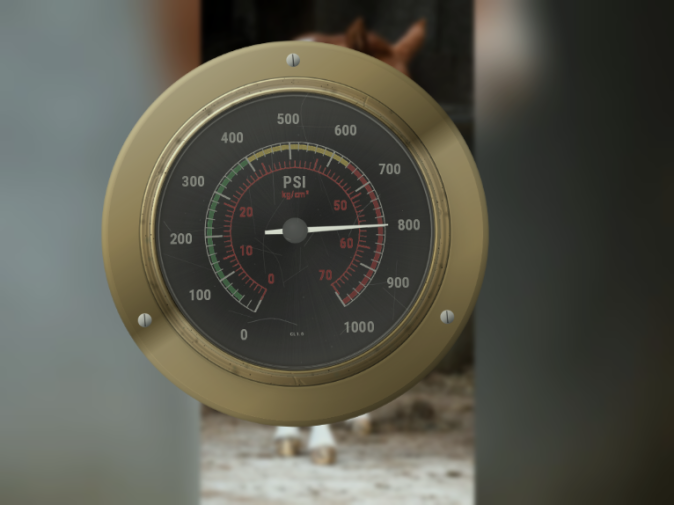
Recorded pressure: 800 psi
